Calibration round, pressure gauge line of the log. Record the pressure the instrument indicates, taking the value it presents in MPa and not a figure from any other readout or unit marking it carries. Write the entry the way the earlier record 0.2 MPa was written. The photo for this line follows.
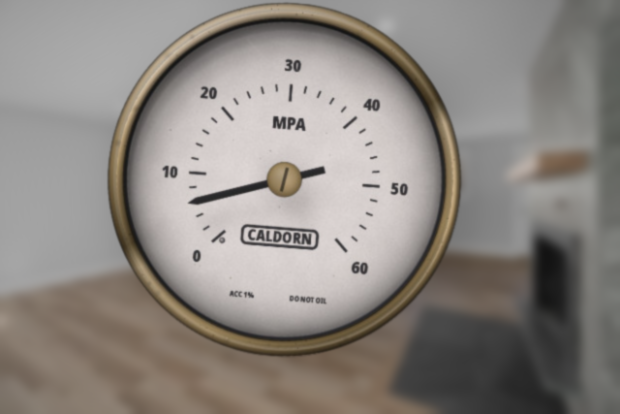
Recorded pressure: 6 MPa
